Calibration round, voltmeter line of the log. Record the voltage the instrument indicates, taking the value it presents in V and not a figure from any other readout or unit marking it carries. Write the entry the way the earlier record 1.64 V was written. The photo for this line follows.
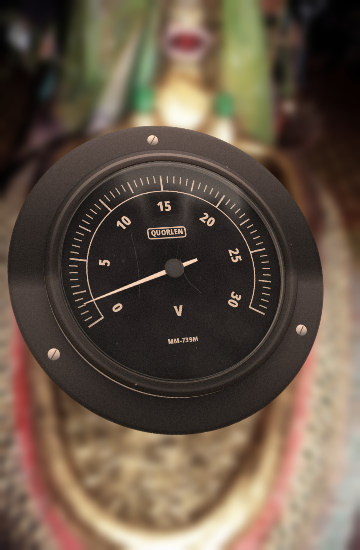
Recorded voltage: 1.5 V
